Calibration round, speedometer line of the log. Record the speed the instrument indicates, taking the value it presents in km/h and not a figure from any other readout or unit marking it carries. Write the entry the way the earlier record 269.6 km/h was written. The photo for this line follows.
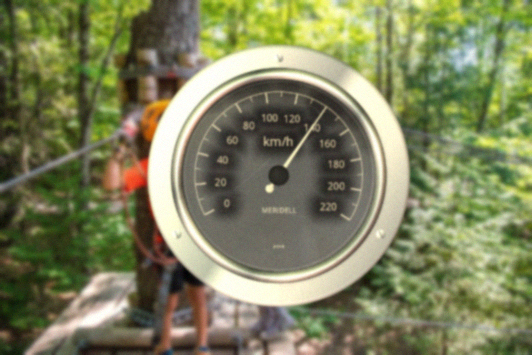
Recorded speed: 140 km/h
